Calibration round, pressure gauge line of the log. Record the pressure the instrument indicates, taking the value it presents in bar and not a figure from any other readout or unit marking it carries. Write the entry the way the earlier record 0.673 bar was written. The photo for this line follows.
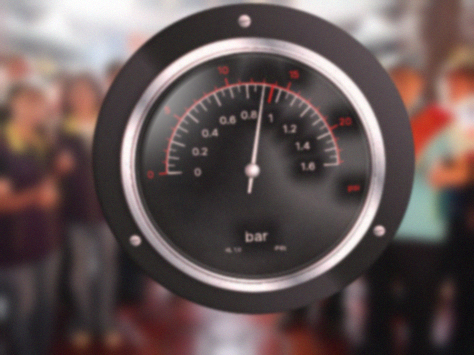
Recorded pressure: 0.9 bar
